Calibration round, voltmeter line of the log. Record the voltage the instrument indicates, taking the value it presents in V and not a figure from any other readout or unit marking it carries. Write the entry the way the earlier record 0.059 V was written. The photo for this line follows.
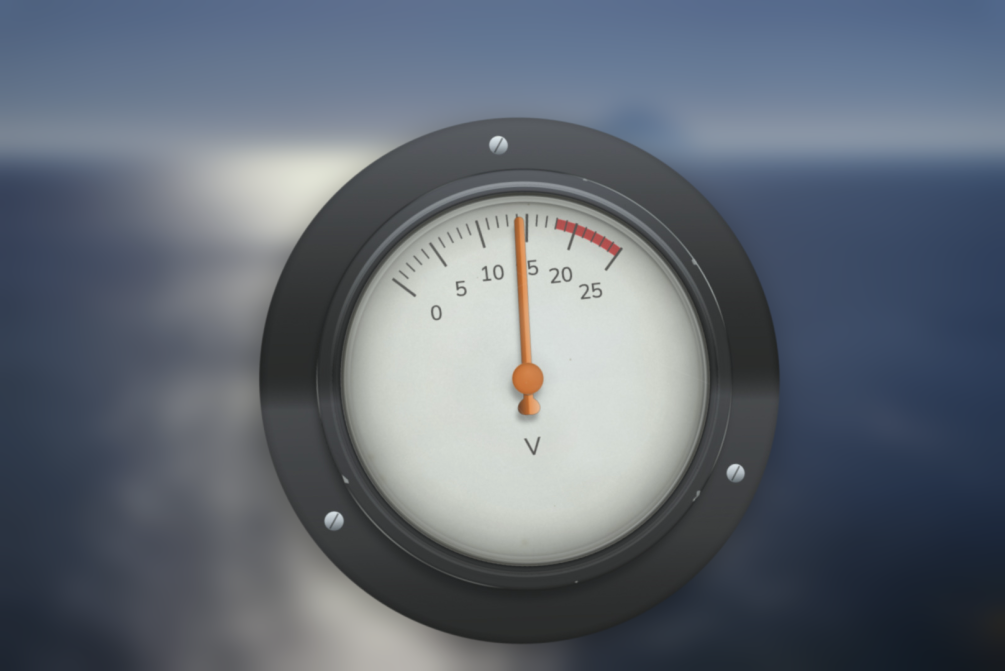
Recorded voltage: 14 V
